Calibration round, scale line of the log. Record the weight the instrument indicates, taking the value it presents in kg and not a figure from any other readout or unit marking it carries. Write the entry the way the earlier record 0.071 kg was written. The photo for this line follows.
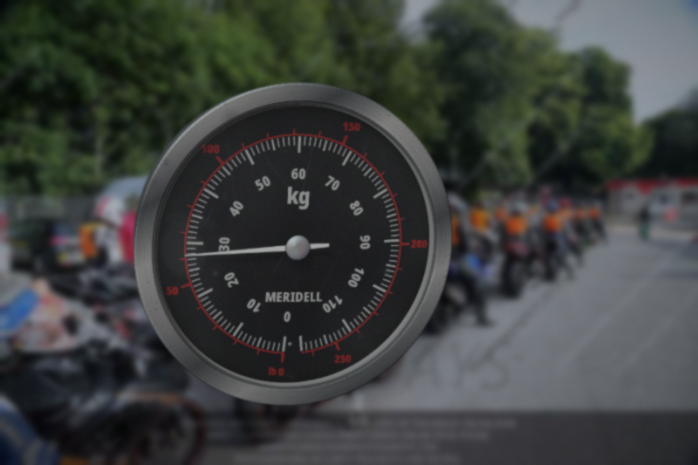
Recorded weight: 28 kg
